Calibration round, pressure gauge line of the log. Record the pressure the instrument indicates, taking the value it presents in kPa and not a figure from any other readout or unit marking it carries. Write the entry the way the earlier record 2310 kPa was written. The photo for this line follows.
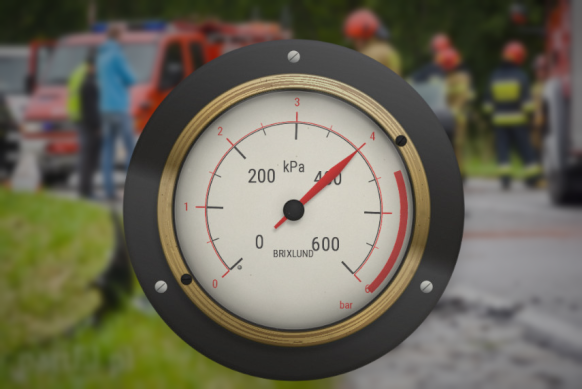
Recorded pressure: 400 kPa
